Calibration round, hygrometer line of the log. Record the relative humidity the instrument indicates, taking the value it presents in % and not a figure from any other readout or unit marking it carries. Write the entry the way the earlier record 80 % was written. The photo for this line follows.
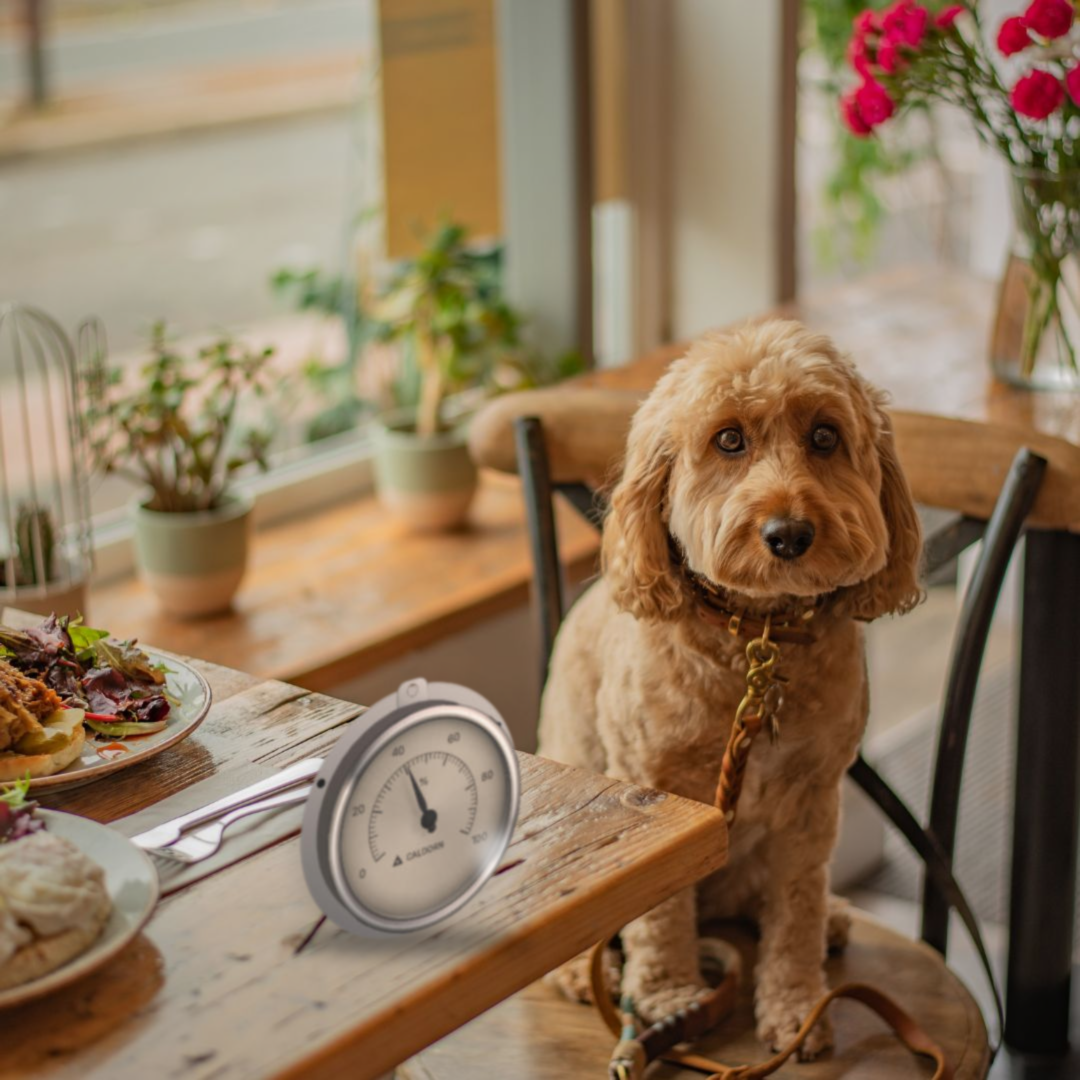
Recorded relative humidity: 40 %
